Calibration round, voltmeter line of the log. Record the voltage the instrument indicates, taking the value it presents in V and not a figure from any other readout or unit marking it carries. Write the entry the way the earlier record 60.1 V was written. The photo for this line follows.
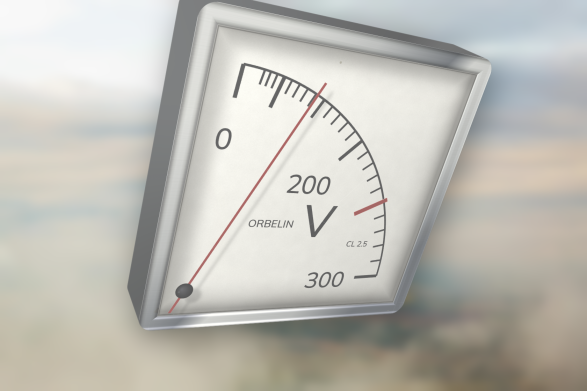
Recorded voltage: 140 V
